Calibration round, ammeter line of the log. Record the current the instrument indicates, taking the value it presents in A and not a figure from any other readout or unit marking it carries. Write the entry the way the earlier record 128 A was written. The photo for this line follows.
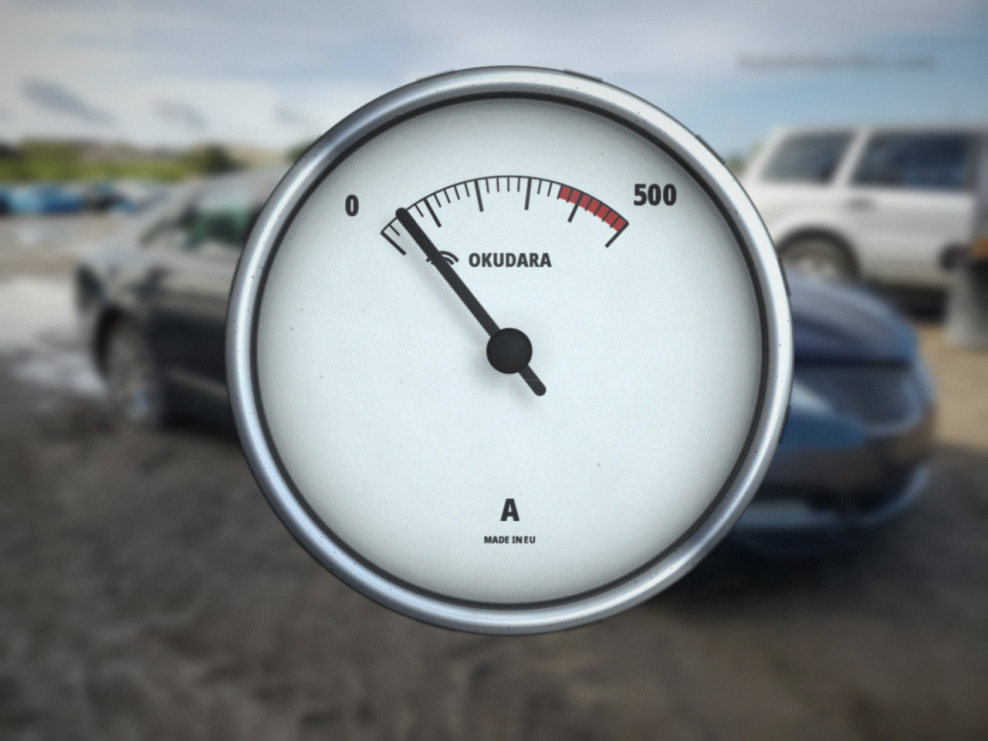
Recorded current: 50 A
